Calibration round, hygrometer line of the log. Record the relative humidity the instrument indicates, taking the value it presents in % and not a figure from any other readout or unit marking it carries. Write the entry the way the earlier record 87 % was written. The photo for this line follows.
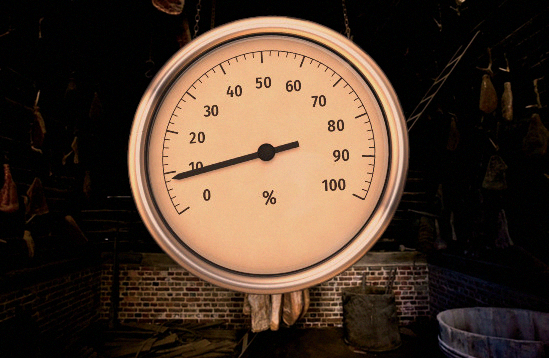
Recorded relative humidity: 8 %
